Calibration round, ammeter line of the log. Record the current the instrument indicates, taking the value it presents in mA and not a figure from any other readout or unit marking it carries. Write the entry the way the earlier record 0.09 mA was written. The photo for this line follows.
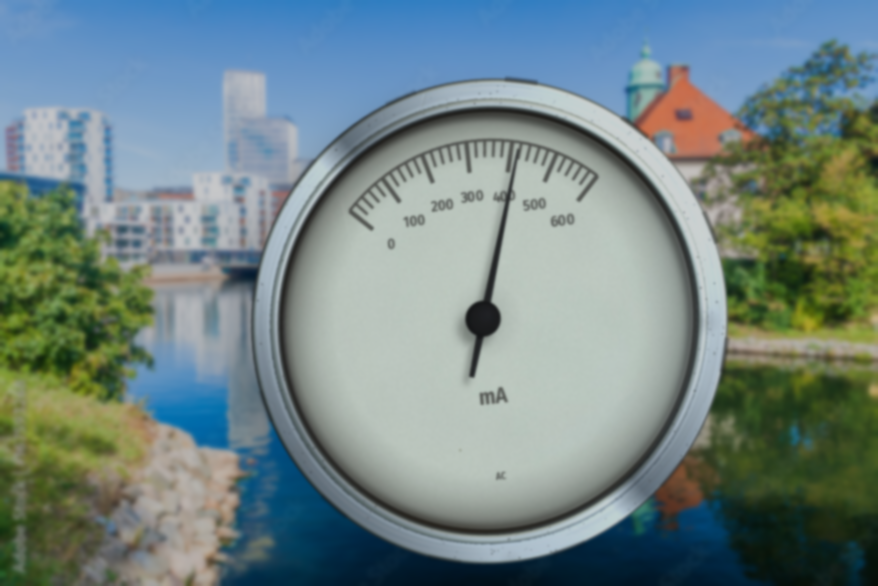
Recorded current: 420 mA
